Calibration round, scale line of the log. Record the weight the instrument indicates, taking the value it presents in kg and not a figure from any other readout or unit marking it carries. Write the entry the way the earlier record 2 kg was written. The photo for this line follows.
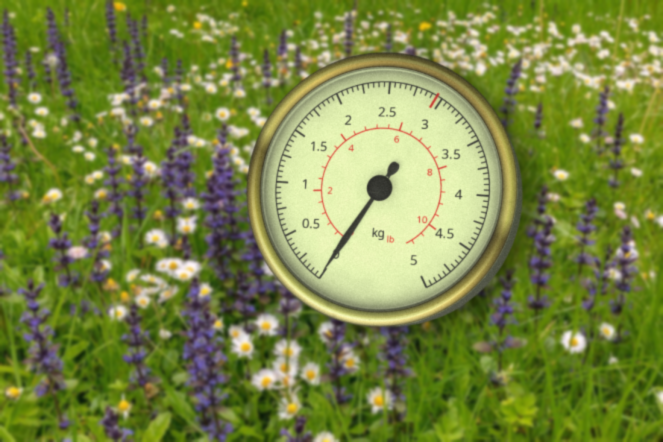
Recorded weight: 0 kg
